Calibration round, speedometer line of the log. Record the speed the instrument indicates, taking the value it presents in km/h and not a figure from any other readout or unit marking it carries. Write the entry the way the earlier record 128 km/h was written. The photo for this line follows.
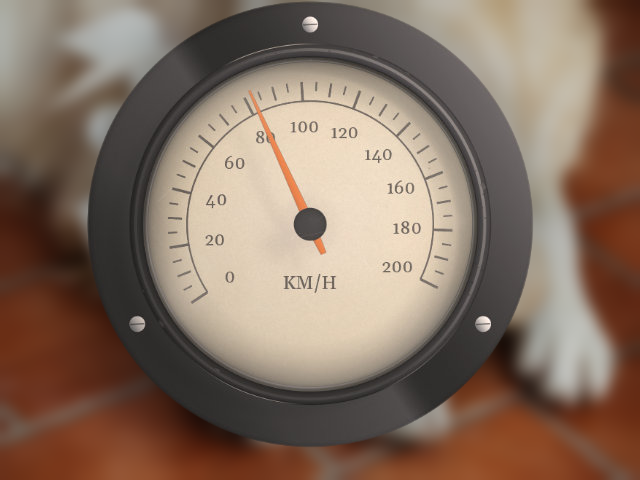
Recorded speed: 82.5 km/h
